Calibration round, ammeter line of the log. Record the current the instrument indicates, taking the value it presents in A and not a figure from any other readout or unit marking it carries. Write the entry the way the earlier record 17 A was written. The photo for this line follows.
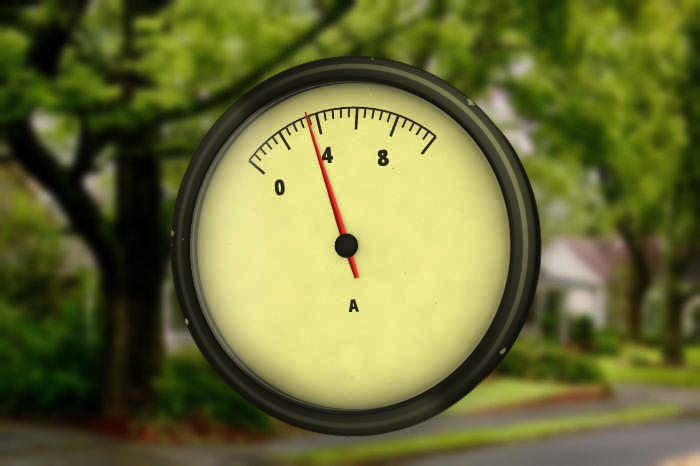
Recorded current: 3.6 A
